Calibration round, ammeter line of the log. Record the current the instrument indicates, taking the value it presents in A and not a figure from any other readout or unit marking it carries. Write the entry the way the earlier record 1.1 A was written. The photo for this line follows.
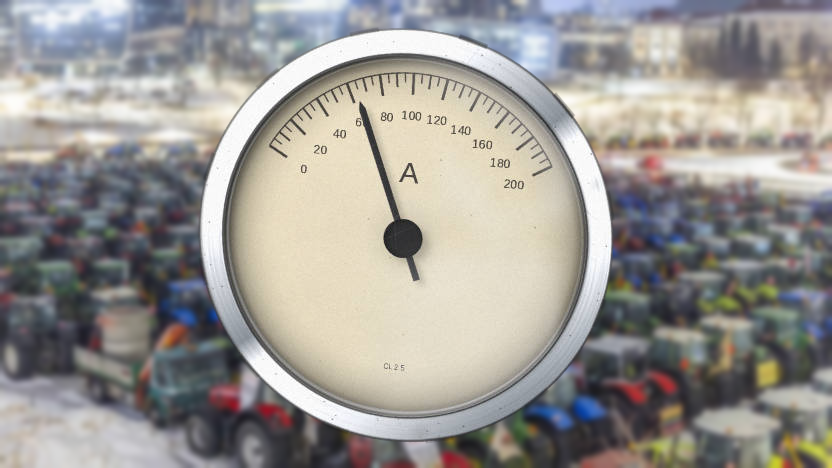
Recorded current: 65 A
